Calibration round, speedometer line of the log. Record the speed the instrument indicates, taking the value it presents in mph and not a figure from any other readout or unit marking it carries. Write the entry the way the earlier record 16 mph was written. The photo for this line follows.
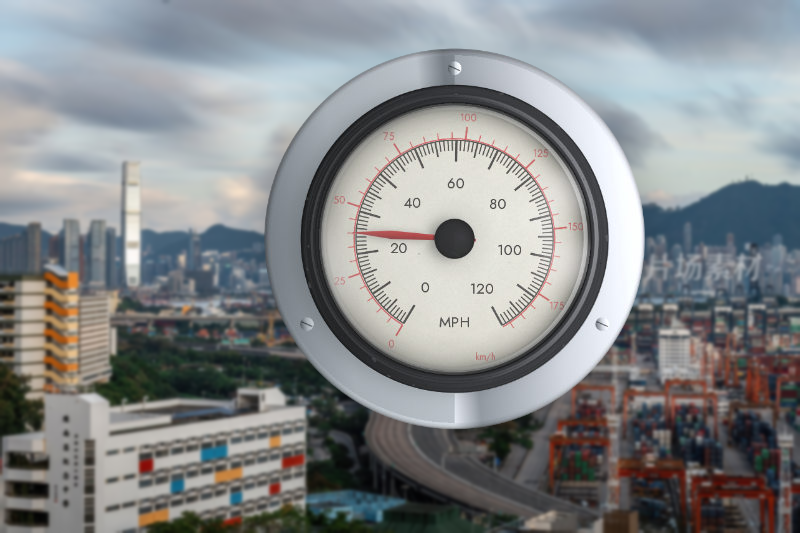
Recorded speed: 25 mph
